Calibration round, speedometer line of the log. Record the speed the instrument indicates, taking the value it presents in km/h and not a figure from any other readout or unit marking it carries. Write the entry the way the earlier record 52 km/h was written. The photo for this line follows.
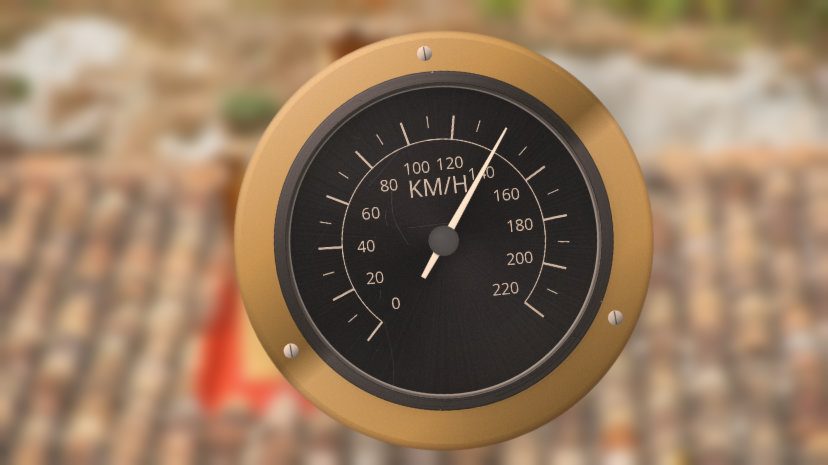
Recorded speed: 140 km/h
